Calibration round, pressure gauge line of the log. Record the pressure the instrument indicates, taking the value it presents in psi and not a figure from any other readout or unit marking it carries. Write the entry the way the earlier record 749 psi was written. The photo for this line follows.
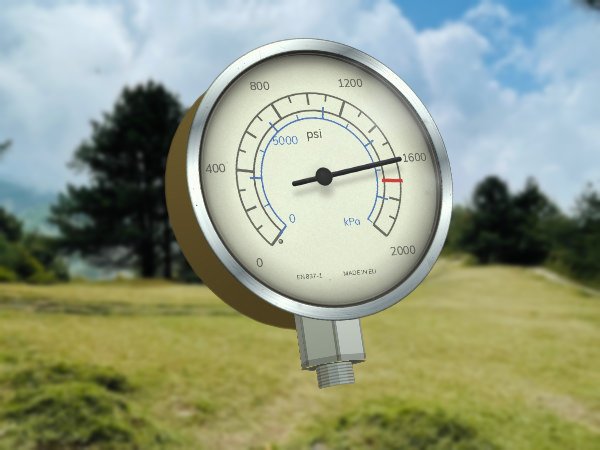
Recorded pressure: 1600 psi
